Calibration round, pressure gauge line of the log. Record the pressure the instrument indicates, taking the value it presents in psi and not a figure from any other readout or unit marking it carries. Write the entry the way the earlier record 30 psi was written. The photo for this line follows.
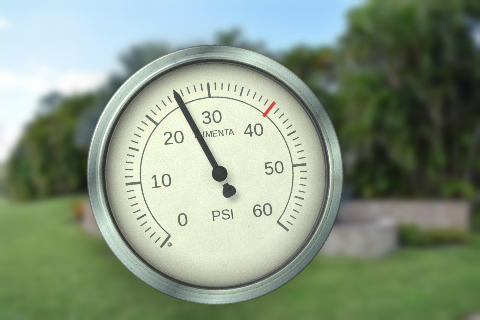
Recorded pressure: 25 psi
